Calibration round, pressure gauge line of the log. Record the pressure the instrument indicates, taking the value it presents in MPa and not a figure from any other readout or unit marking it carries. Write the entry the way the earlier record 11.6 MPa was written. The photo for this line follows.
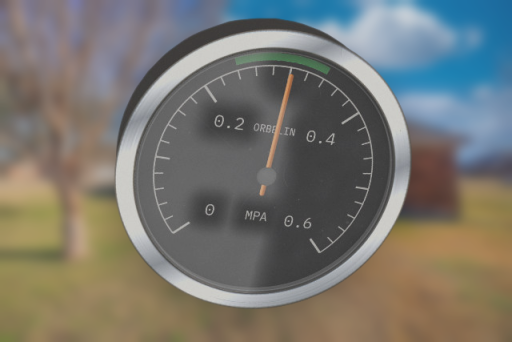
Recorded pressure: 0.3 MPa
